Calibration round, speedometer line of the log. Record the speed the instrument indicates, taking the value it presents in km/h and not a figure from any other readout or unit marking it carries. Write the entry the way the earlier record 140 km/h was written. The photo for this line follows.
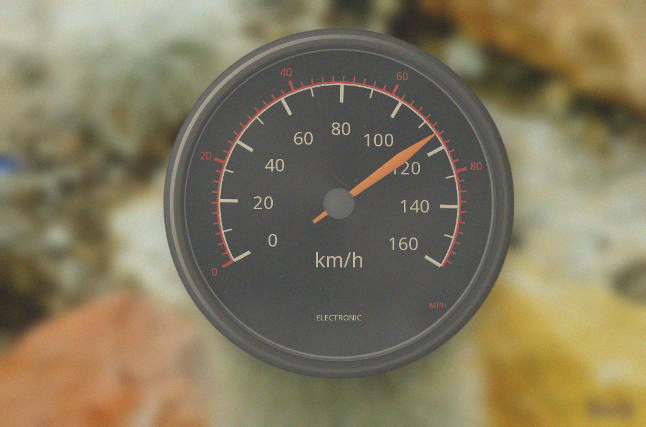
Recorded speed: 115 km/h
